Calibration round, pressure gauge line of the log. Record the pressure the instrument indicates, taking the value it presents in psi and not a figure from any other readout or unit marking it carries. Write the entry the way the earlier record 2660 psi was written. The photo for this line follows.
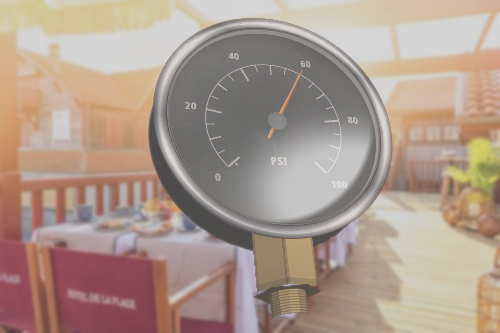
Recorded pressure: 60 psi
